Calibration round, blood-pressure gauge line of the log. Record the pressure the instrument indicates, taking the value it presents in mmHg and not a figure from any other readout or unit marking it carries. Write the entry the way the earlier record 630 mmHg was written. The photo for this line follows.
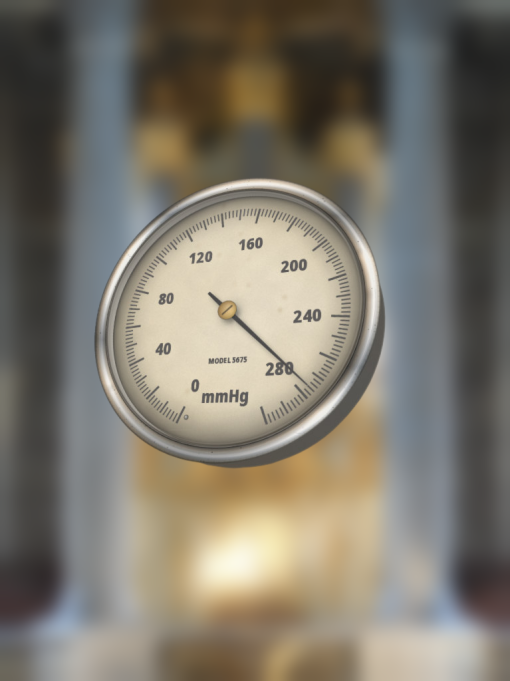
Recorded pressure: 276 mmHg
